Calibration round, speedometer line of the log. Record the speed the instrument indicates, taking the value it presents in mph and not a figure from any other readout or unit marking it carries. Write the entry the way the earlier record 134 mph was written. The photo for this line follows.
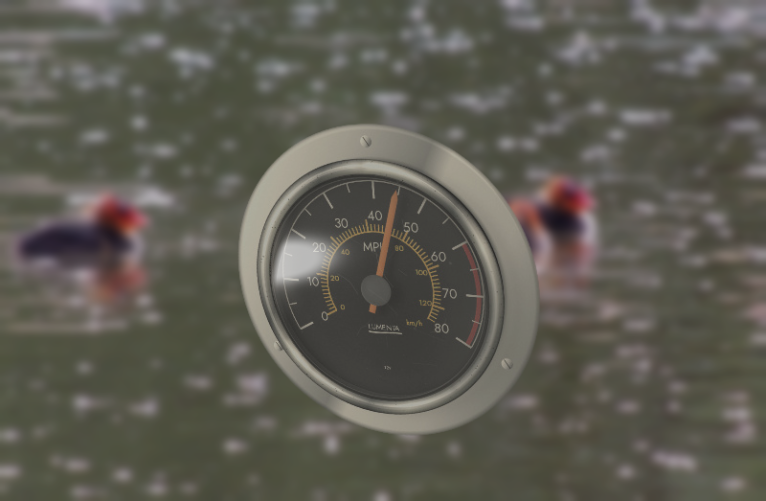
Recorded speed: 45 mph
